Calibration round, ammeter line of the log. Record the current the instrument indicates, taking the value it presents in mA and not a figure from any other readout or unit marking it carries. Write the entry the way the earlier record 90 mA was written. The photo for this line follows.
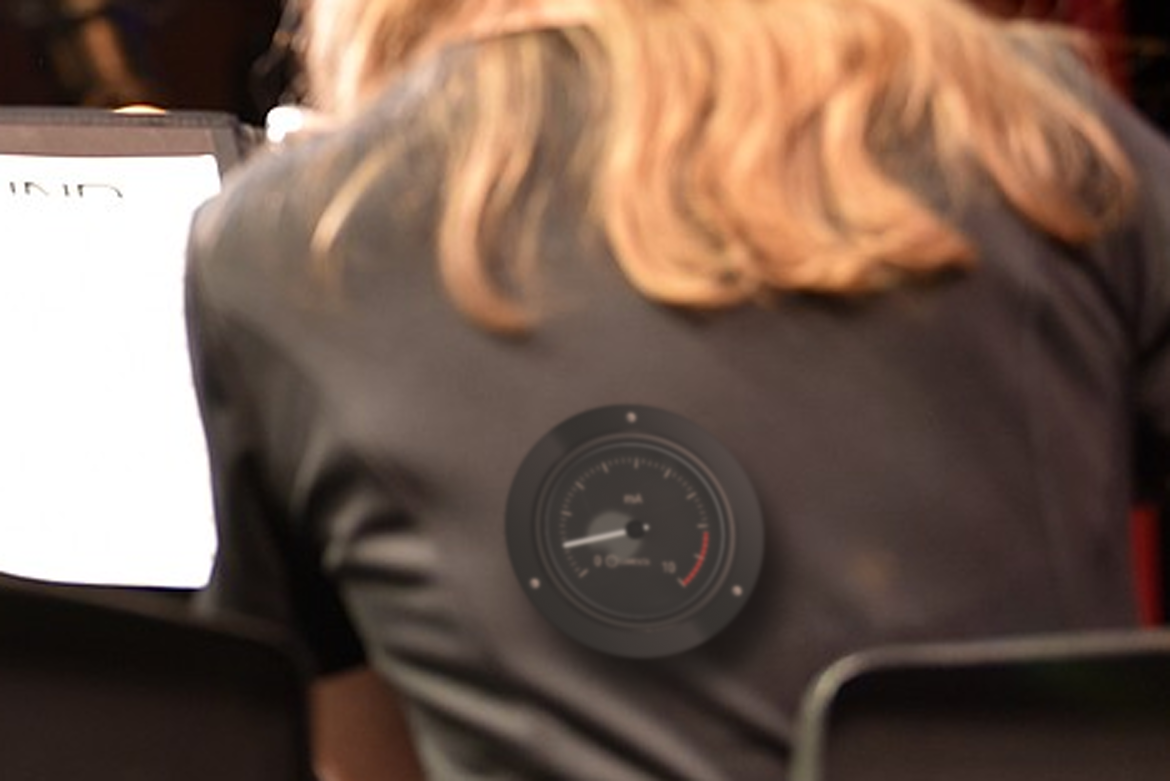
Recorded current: 1 mA
